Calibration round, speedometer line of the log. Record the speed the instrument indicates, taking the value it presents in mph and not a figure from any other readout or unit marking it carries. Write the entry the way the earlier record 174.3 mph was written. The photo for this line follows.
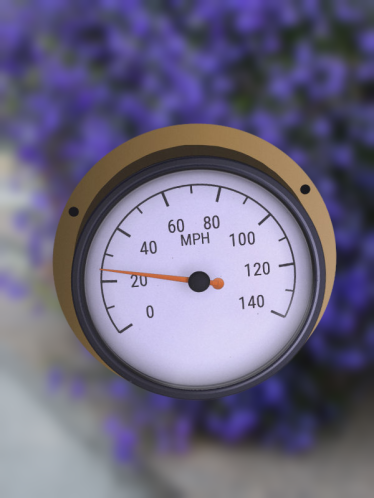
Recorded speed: 25 mph
